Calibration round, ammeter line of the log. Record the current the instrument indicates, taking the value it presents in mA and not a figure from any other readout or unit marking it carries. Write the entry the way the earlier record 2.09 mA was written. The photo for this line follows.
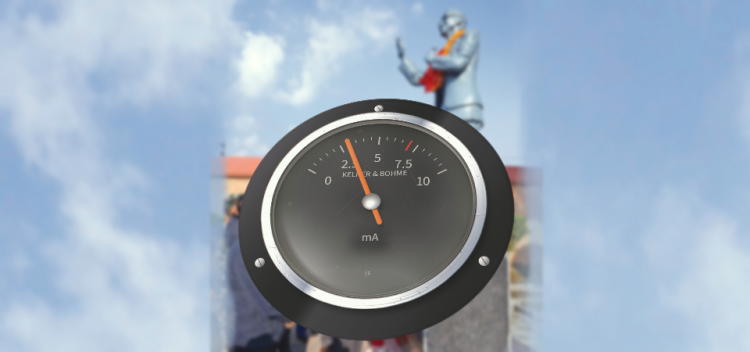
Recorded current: 3 mA
